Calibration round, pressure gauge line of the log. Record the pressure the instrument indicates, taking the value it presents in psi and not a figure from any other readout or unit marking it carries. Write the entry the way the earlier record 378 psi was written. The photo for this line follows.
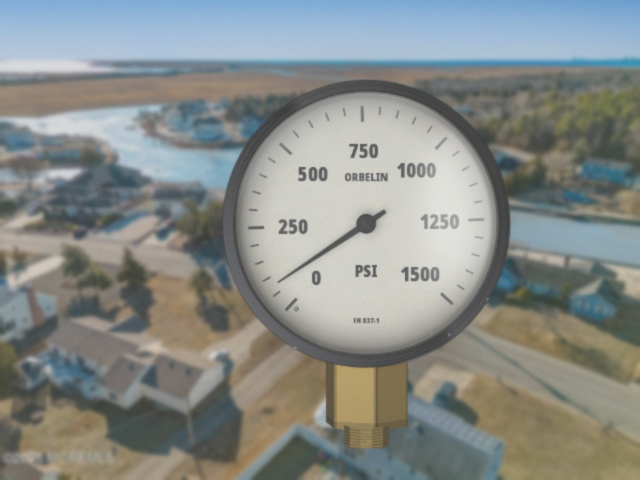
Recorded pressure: 75 psi
